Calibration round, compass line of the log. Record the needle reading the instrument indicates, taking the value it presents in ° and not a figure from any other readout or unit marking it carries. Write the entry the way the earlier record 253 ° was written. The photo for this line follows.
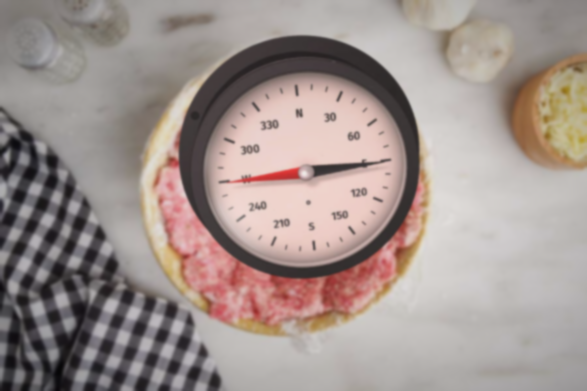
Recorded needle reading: 270 °
